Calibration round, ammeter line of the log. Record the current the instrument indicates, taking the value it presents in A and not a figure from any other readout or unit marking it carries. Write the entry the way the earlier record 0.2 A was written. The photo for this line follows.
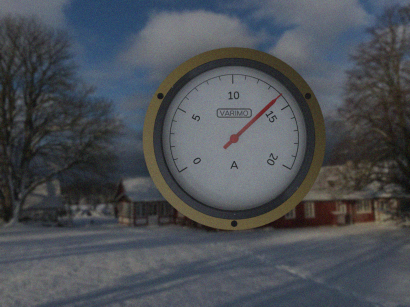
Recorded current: 14 A
